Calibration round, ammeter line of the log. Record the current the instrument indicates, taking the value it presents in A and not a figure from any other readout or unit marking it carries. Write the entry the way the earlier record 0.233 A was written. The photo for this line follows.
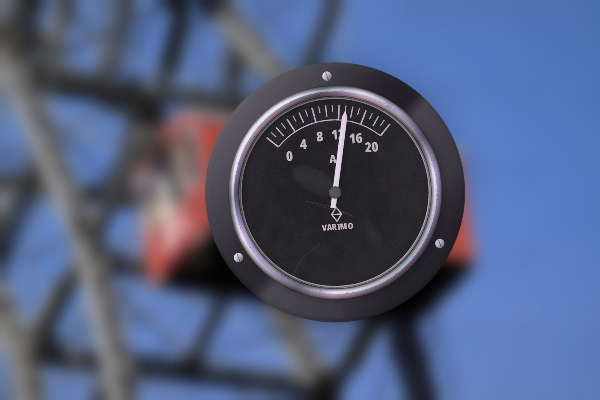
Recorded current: 13 A
